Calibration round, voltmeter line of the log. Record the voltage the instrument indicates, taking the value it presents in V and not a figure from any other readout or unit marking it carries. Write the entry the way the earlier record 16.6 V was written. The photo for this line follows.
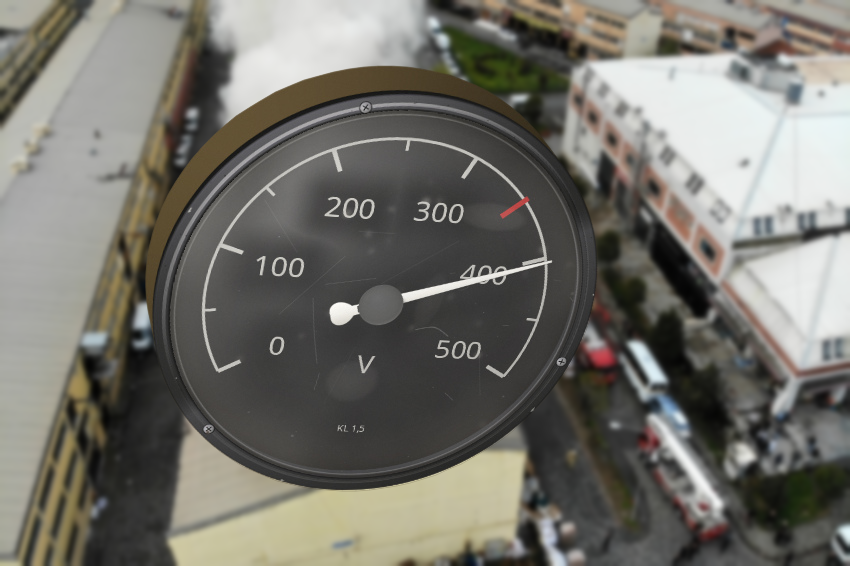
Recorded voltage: 400 V
